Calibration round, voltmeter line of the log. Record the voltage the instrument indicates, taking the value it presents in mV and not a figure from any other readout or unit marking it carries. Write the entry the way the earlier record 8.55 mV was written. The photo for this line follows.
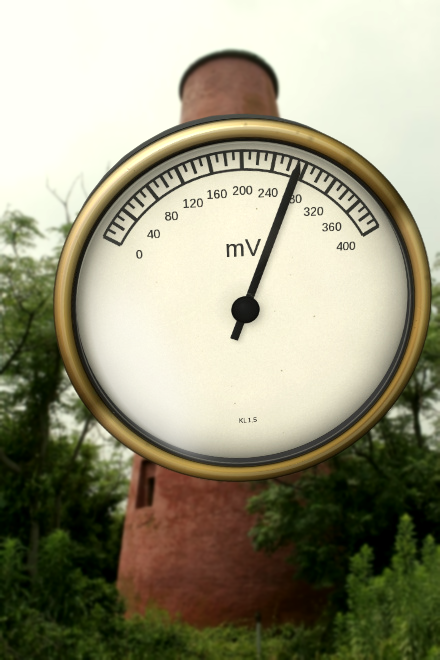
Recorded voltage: 270 mV
